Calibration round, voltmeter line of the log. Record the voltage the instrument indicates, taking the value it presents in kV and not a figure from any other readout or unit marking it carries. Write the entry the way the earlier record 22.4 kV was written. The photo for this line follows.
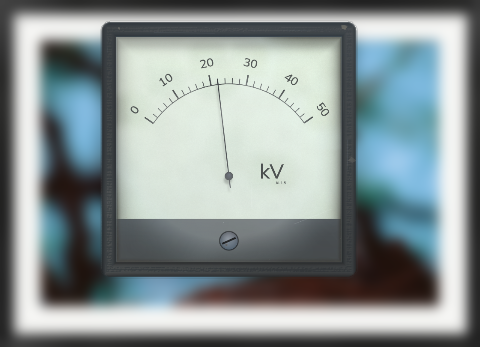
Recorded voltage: 22 kV
